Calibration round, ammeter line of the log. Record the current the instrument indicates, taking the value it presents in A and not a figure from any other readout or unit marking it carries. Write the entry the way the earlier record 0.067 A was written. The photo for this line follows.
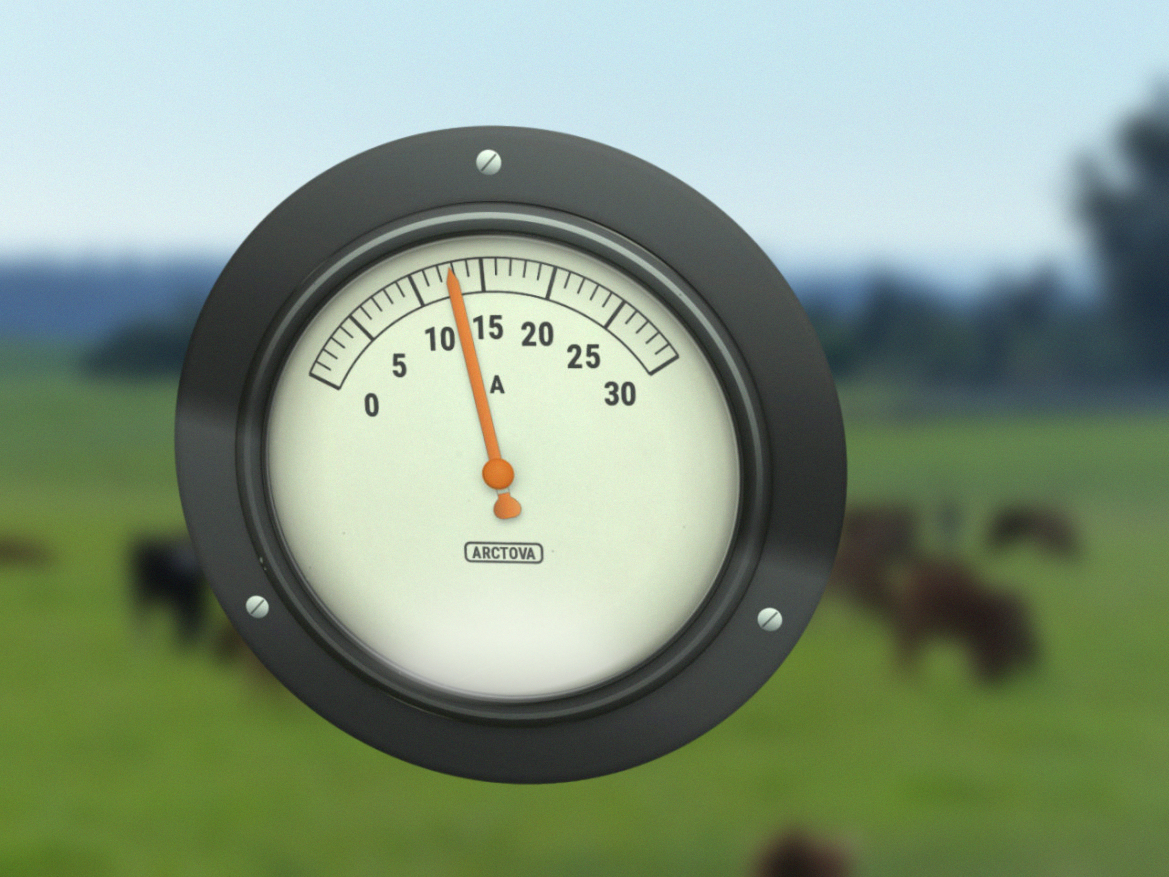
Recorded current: 13 A
